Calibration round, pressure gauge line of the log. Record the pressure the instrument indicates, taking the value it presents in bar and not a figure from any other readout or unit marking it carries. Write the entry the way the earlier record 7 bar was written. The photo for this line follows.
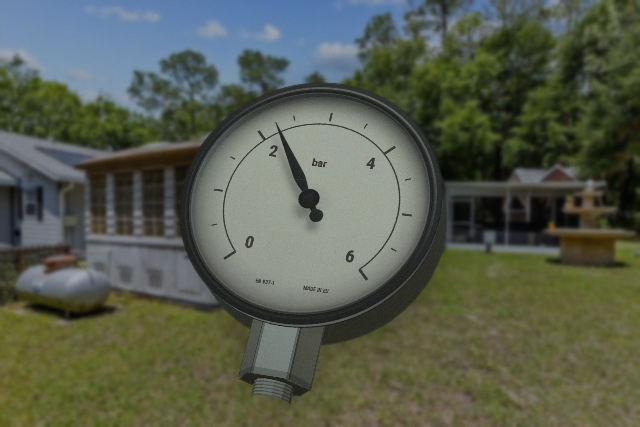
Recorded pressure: 2.25 bar
